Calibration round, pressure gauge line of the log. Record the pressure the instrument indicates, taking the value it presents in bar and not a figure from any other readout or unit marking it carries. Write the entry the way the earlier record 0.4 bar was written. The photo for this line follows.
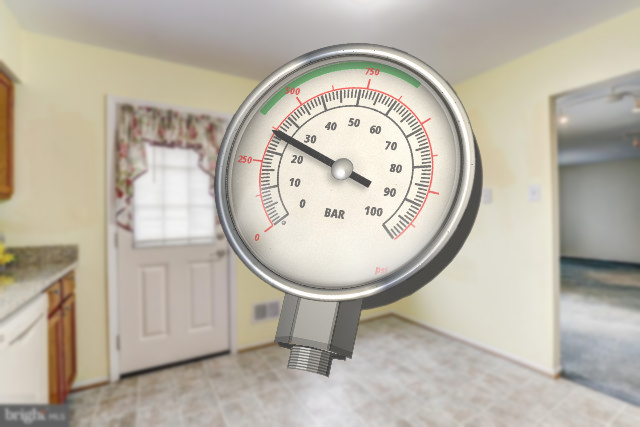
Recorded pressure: 25 bar
